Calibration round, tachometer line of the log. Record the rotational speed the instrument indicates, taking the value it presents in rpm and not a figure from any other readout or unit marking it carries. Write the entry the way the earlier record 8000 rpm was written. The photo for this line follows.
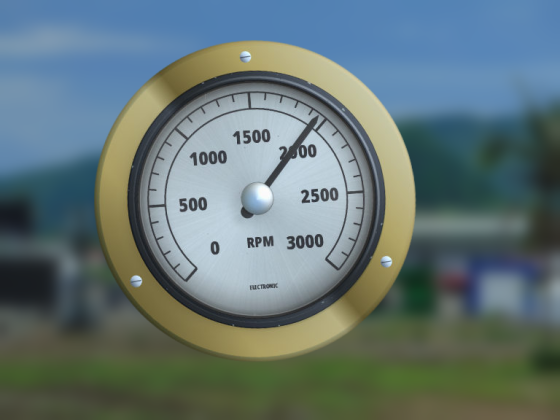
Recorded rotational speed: 1950 rpm
